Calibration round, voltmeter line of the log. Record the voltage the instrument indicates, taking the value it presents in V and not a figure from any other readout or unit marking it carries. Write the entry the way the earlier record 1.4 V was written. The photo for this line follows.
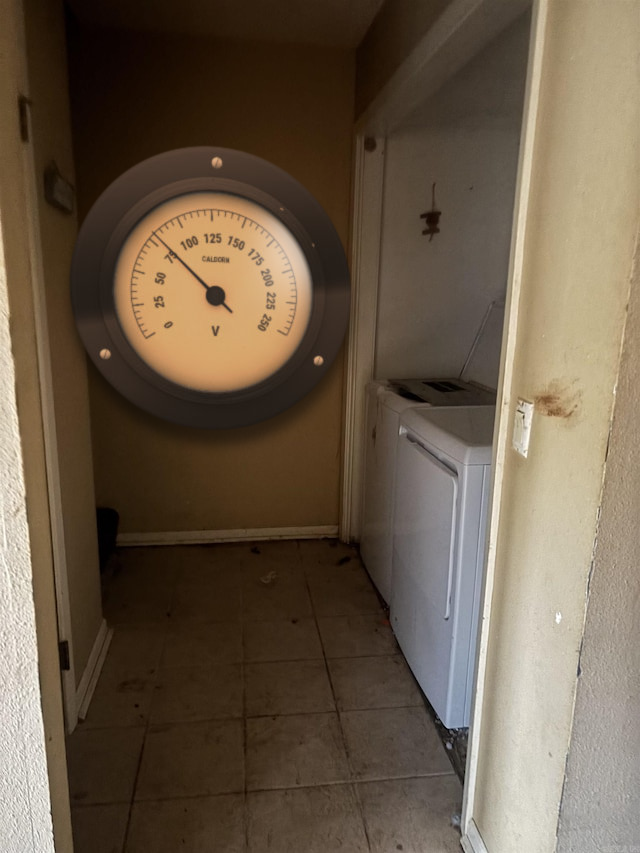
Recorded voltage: 80 V
